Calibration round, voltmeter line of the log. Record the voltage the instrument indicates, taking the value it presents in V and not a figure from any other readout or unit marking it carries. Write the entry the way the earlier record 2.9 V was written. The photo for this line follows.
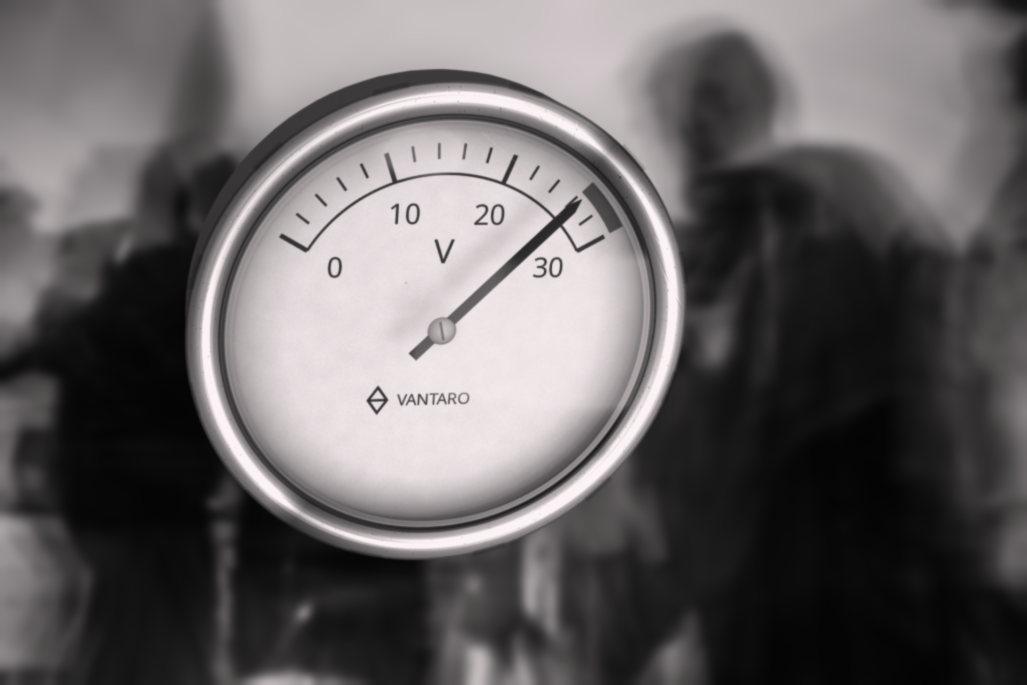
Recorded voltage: 26 V
